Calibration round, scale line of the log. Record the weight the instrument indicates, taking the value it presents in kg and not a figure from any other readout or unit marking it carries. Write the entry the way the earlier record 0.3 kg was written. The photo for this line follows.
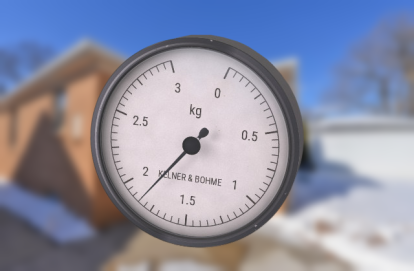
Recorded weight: 1.85 kg
